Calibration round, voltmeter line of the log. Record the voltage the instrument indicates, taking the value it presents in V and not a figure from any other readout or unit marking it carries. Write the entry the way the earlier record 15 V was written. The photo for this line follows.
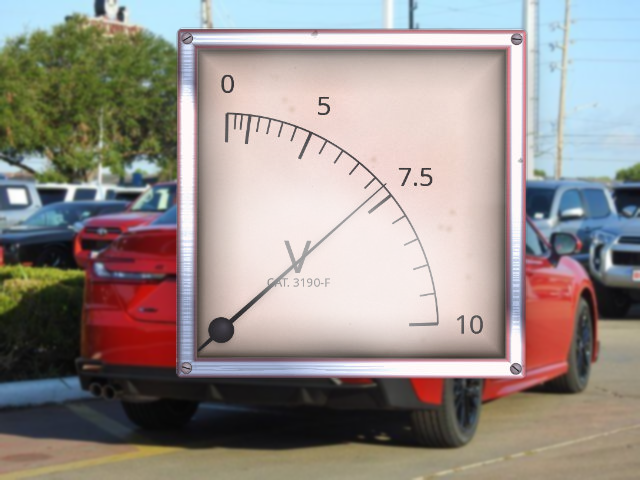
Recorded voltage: 7.25 V
